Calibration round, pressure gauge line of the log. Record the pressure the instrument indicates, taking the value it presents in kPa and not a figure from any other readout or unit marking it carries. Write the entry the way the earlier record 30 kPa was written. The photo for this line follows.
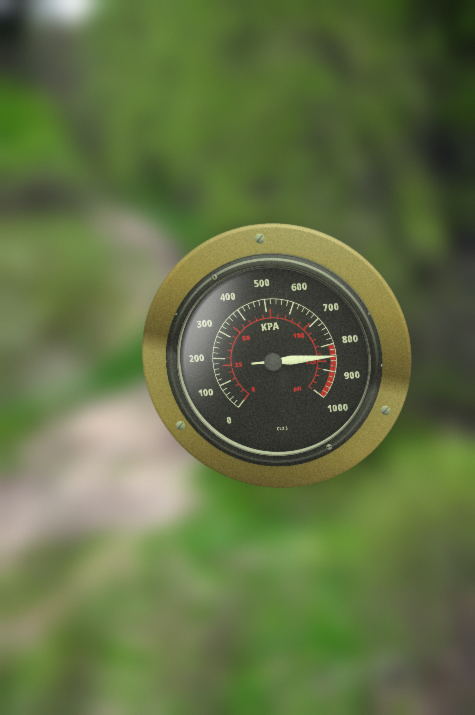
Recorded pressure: 840 kPa
